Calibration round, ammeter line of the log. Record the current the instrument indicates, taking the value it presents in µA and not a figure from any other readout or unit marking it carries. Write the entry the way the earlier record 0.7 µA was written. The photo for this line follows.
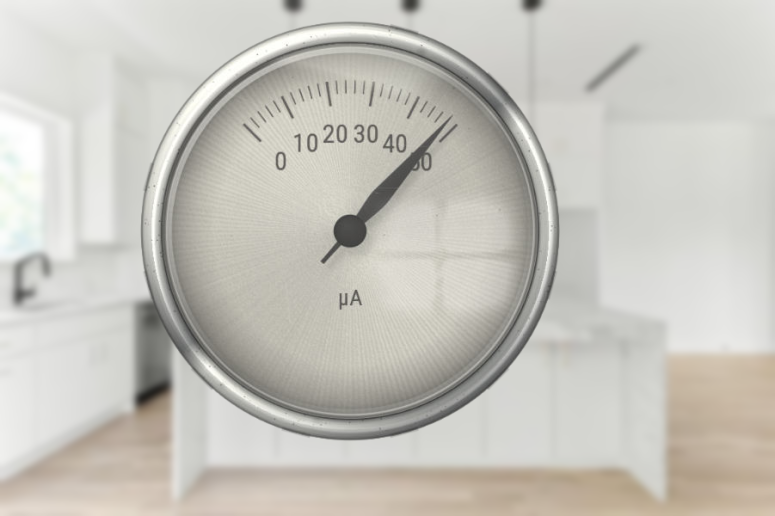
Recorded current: 48 µA
